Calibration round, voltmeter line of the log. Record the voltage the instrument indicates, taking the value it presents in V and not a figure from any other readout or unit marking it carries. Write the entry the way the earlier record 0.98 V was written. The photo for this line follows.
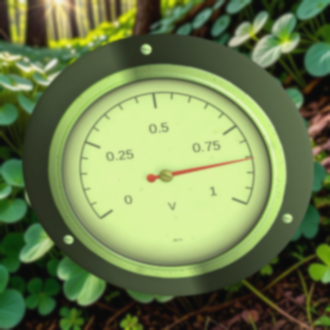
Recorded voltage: 0.85 V
